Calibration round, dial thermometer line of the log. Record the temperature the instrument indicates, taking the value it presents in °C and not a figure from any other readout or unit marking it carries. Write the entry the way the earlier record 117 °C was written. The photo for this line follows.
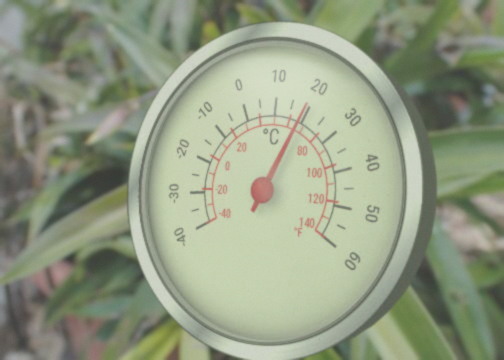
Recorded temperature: 20 °C
